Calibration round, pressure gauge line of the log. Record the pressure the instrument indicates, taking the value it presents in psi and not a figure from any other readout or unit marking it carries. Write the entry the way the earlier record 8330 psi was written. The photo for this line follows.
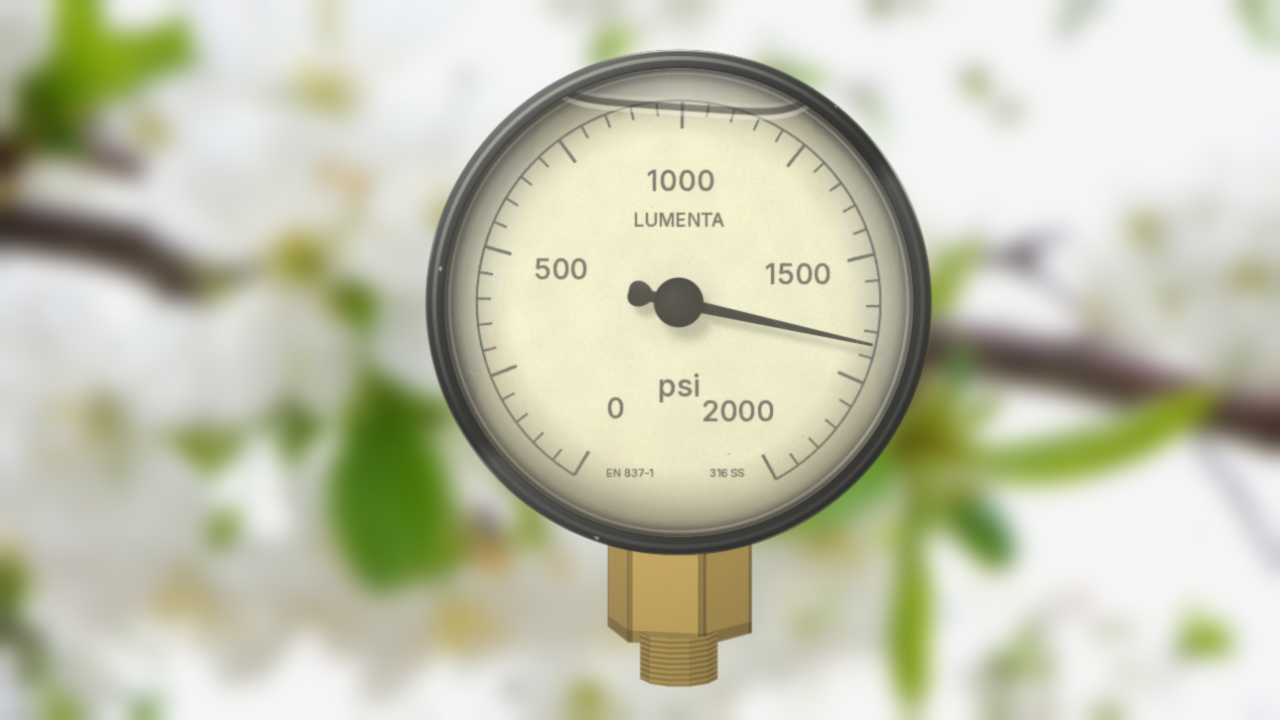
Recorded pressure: 1675 psi
